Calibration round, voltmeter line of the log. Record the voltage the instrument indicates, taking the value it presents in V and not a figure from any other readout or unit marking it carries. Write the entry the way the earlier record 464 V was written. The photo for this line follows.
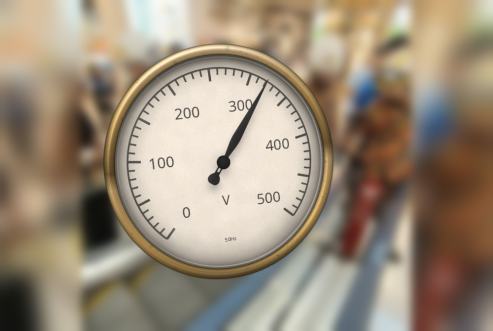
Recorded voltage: 320 V
